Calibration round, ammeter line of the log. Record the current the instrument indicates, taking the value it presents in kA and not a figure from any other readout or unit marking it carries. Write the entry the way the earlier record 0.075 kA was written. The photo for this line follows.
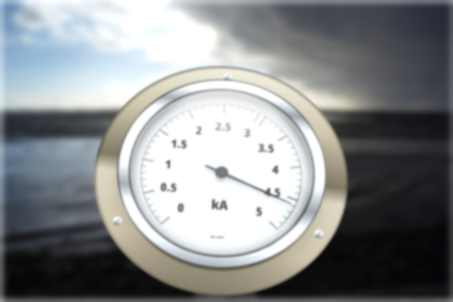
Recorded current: 4.6 kA
